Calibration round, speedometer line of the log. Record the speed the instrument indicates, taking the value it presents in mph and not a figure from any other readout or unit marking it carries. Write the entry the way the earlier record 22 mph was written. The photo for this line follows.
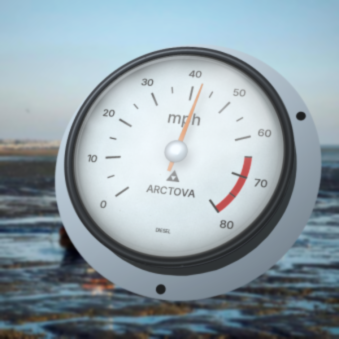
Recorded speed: 42.5 mph
